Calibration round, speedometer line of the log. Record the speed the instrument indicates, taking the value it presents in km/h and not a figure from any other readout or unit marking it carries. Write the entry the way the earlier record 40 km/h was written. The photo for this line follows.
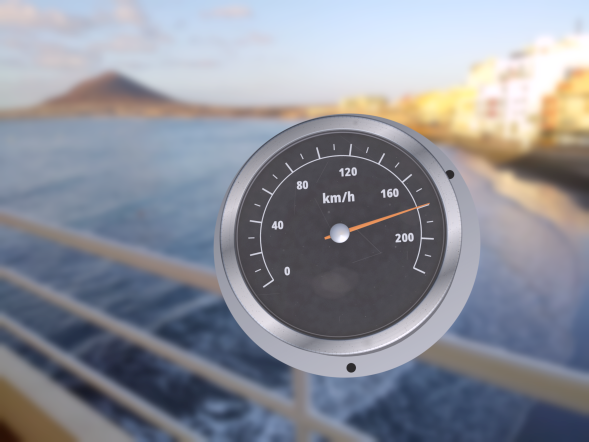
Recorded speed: 180 km/h
